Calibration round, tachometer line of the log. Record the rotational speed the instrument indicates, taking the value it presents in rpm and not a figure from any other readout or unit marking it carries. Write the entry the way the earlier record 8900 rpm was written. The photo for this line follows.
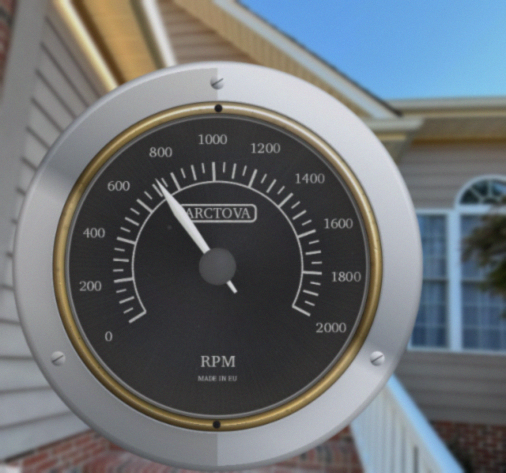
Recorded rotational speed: 725 rpm
